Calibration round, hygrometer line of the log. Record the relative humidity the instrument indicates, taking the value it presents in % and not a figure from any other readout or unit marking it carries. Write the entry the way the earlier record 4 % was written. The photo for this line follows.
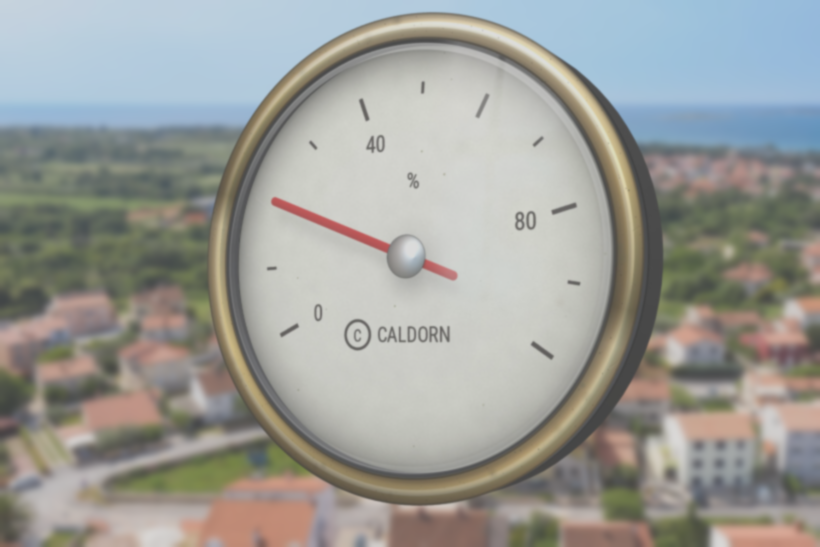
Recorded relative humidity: 20 %
